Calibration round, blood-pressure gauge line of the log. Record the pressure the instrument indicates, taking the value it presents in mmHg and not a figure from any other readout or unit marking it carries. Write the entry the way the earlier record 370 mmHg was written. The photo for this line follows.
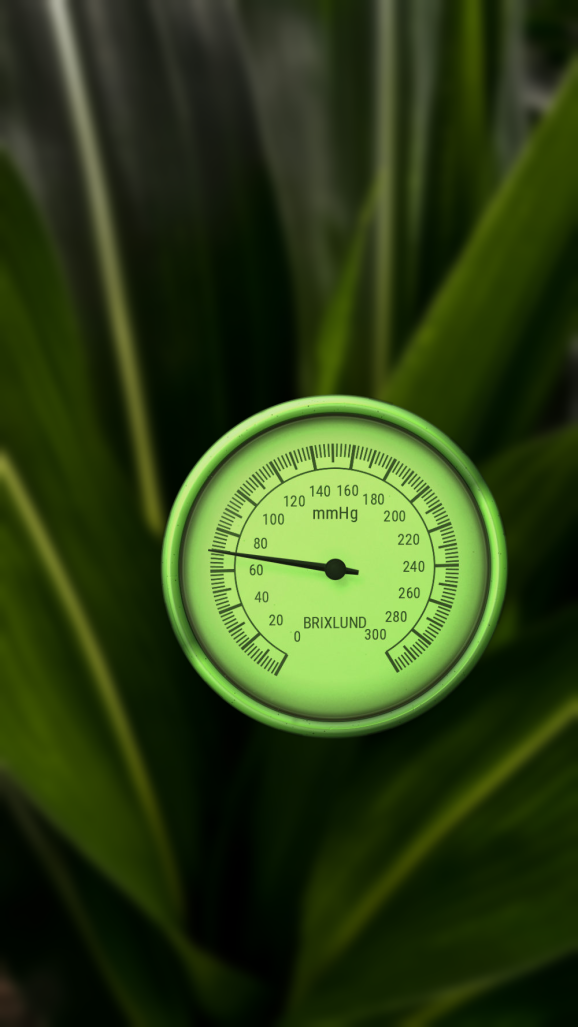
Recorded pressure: 70 mmHg
